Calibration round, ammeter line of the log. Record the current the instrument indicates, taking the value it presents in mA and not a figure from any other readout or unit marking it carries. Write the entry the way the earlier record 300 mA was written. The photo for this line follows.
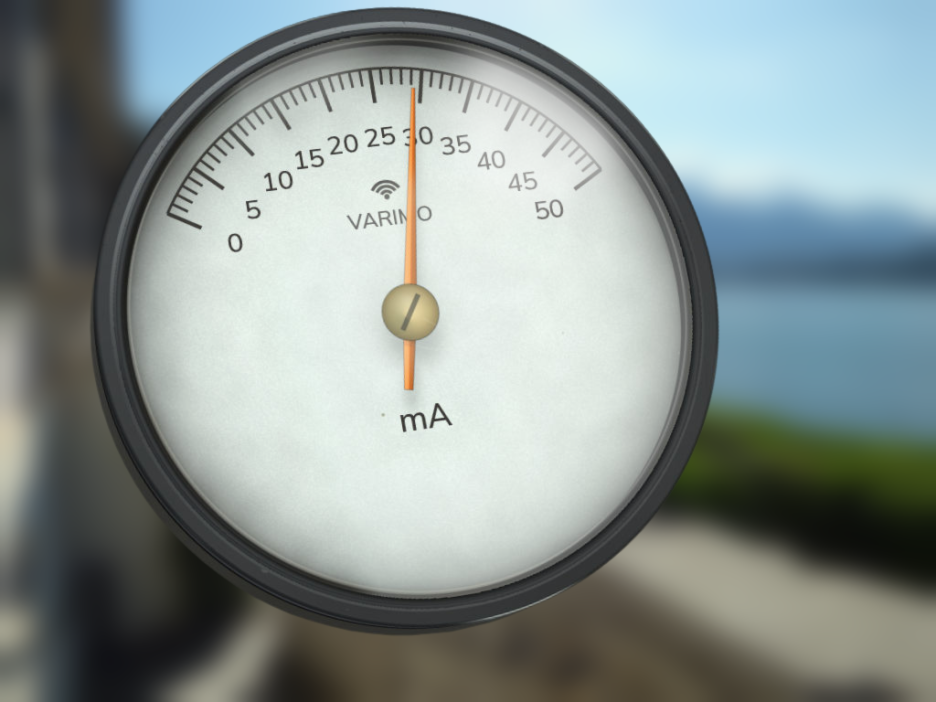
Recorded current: 29 mA
